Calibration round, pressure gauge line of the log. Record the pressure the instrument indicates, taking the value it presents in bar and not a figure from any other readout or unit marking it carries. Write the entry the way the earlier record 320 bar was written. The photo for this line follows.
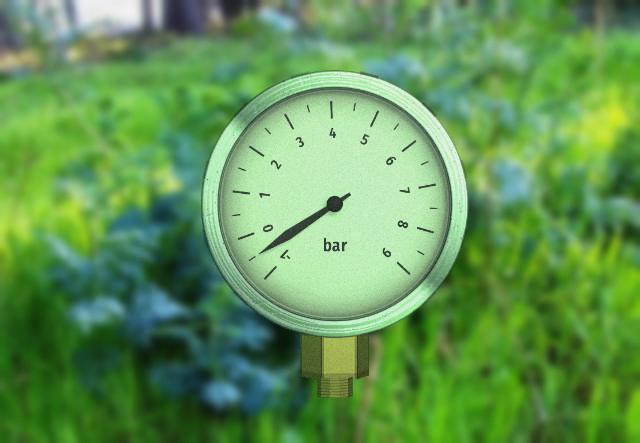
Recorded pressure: -0.5 bar
